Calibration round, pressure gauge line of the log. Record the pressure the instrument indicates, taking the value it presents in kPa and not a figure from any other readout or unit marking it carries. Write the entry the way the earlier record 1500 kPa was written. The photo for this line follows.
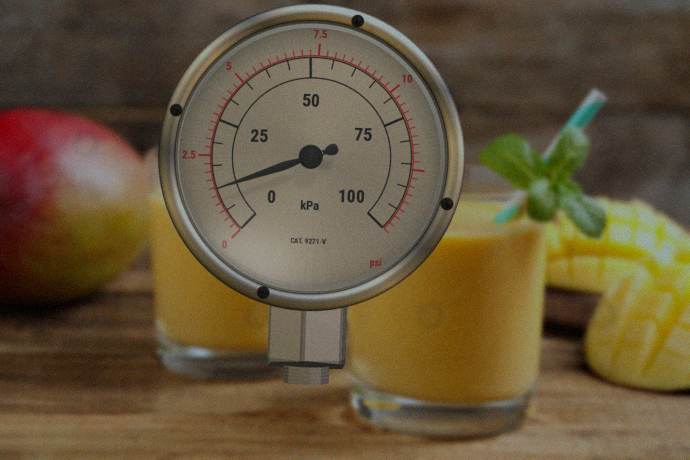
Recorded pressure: 10 kPa
